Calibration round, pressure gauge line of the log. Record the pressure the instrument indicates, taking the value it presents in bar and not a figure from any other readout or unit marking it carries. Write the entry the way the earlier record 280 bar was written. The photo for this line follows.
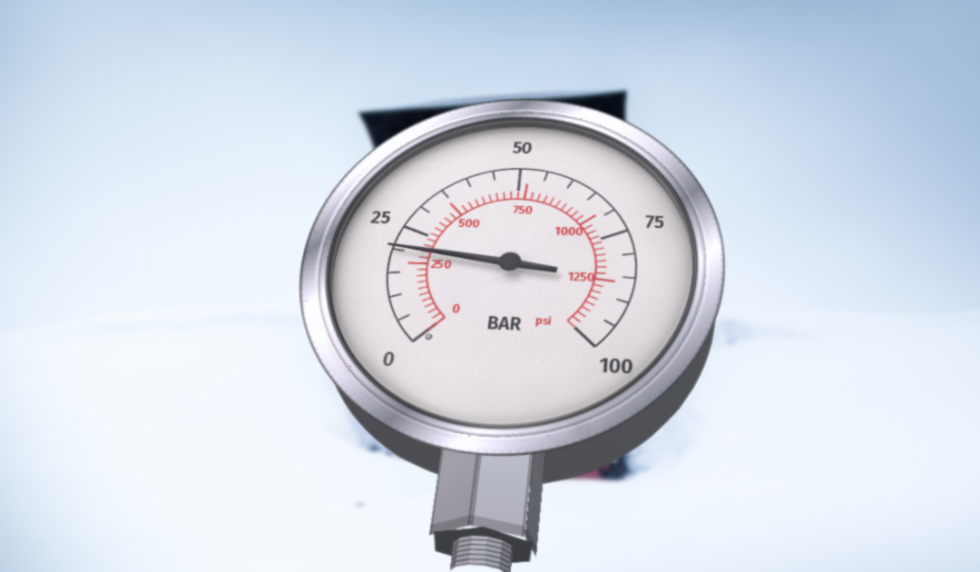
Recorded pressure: 20 bar
